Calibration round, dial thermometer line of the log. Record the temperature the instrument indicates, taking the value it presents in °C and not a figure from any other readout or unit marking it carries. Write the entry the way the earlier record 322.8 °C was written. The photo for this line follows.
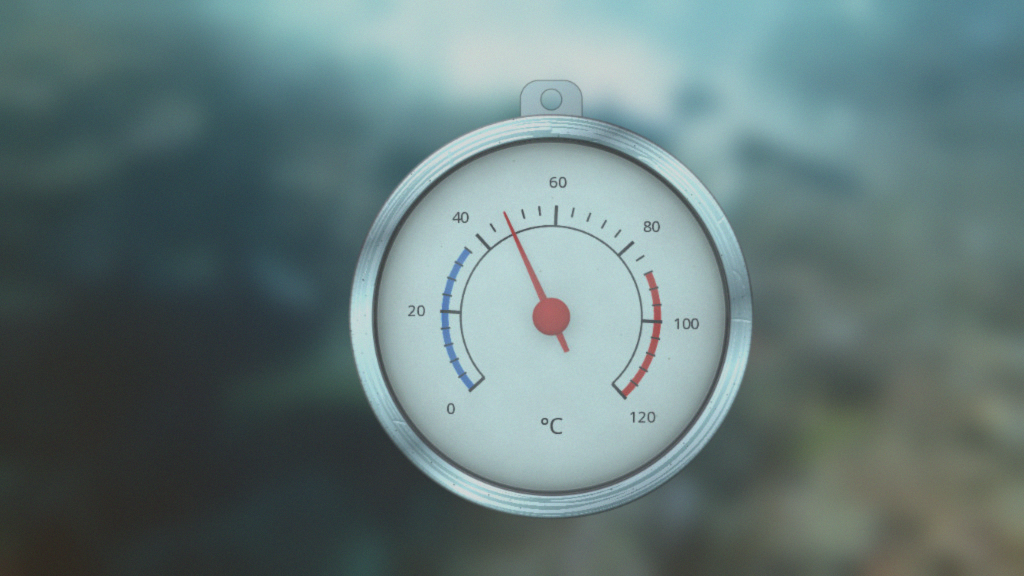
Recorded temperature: 48 °C
